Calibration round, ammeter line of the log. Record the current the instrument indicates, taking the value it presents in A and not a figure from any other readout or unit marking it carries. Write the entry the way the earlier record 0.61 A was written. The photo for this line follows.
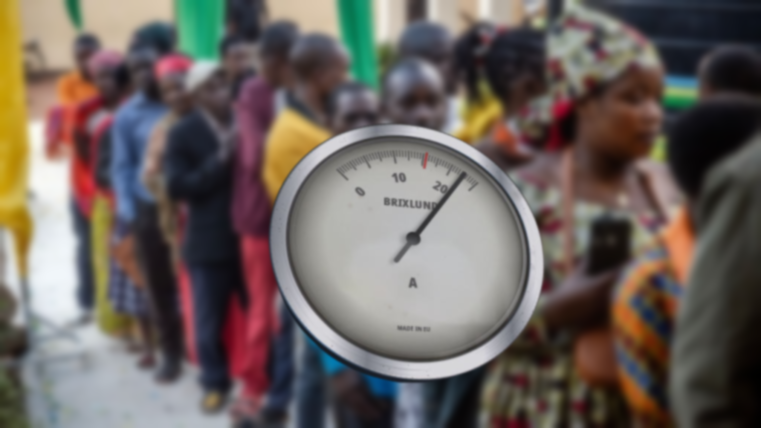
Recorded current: 22.5 A
